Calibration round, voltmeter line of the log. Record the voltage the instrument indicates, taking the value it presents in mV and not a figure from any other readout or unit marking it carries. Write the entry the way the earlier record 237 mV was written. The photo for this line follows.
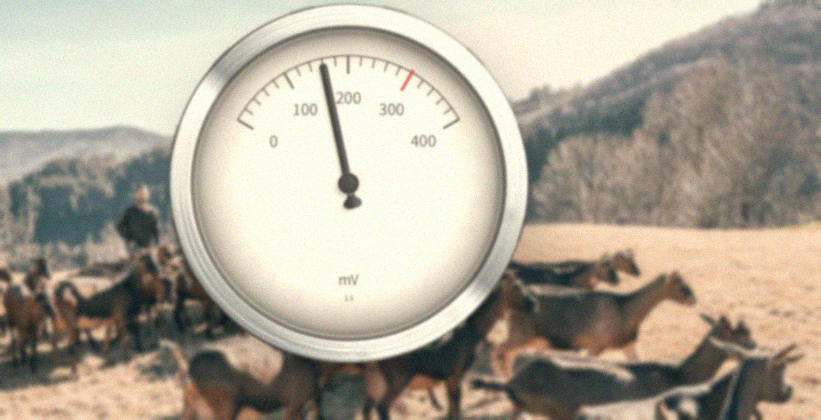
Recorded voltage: 160 mV
